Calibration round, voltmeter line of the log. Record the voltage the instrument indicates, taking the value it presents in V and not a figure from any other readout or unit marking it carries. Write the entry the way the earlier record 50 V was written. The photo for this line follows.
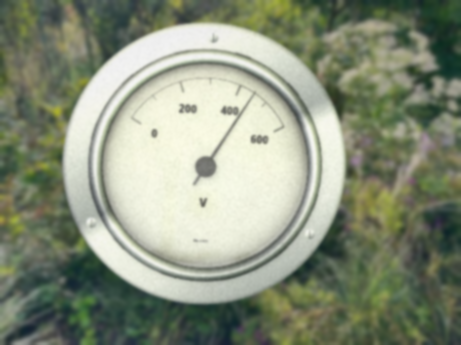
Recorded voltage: 450 V
